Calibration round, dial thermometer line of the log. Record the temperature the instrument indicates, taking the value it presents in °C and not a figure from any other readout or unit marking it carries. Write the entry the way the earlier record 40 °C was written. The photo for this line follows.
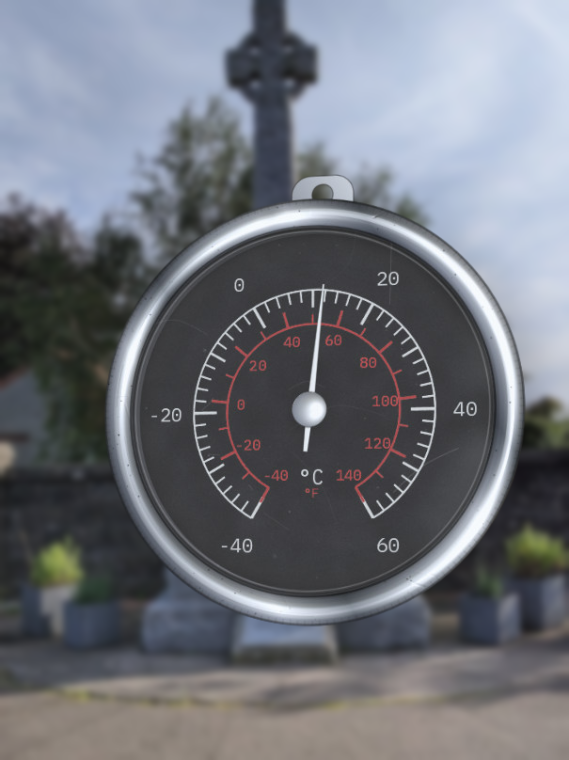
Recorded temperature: 12 °C
